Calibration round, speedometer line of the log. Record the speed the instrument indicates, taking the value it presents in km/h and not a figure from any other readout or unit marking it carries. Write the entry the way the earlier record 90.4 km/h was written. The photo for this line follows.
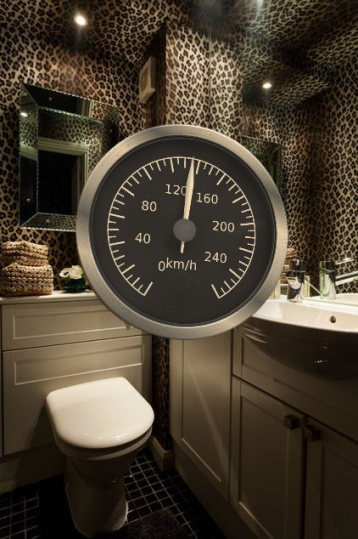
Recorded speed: 135 km/h
